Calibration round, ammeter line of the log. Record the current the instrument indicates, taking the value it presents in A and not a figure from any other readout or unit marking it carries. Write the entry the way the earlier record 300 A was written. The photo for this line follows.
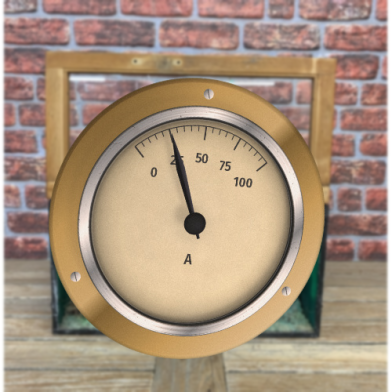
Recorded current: 25 A
